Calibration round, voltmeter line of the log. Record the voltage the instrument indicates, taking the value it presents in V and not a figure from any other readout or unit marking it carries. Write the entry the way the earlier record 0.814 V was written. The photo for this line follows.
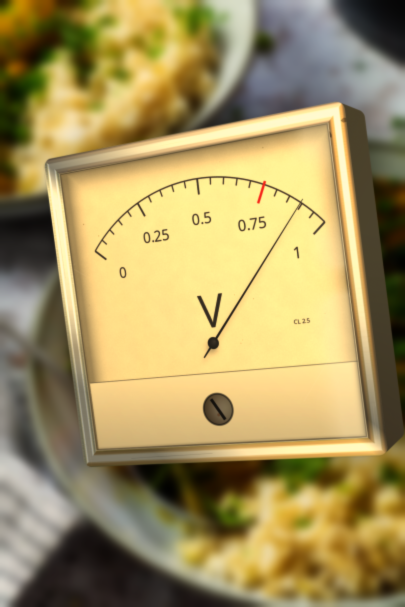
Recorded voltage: 0.9 V
